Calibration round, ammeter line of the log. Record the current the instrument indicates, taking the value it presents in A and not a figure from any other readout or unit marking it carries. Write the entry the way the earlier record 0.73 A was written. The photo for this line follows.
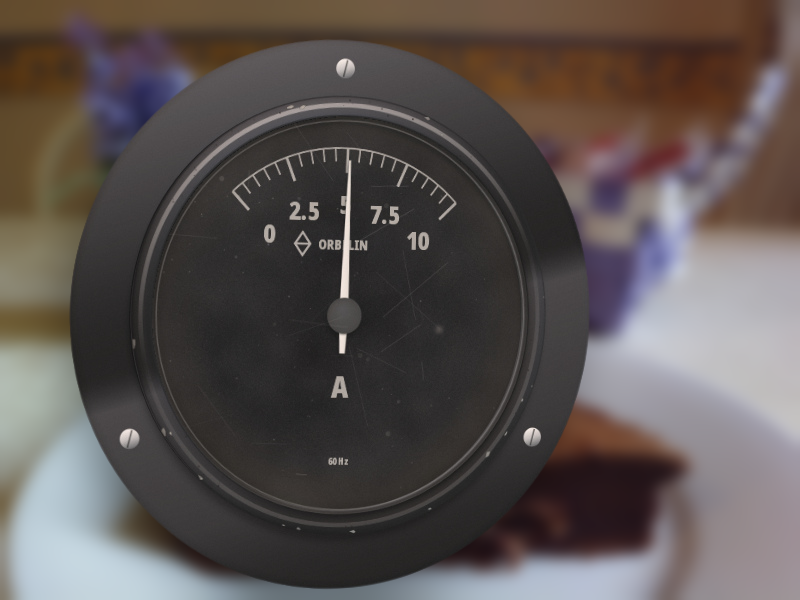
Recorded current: 5 A
